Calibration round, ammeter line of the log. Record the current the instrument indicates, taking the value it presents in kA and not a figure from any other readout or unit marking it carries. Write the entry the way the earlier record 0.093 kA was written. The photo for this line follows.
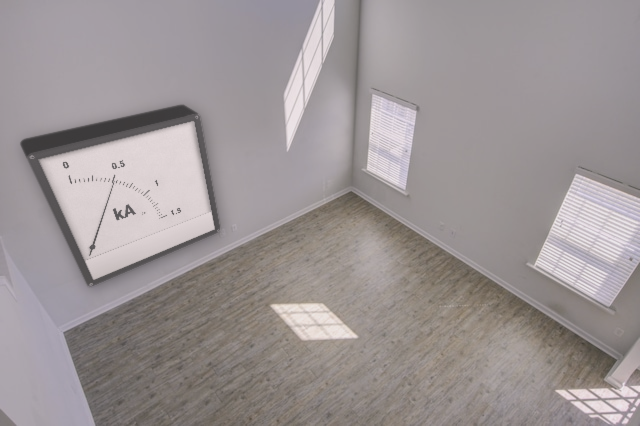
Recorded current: 0.5 kA
